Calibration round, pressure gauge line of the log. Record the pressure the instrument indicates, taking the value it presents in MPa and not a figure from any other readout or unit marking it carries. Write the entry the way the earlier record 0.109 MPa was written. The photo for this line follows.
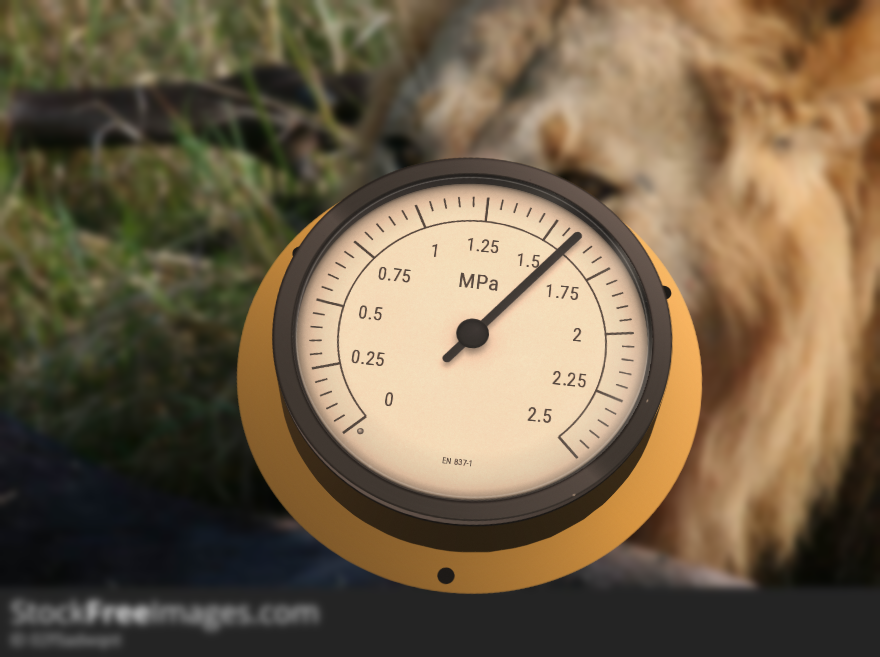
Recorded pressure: 1.6 MPa
